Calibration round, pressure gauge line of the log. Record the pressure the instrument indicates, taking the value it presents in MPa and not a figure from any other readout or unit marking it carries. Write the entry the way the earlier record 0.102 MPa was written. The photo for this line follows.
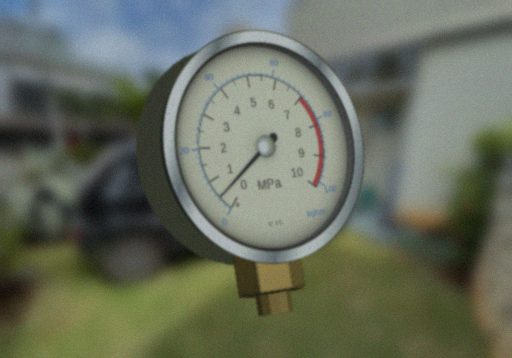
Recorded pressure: 0.5 MPa
